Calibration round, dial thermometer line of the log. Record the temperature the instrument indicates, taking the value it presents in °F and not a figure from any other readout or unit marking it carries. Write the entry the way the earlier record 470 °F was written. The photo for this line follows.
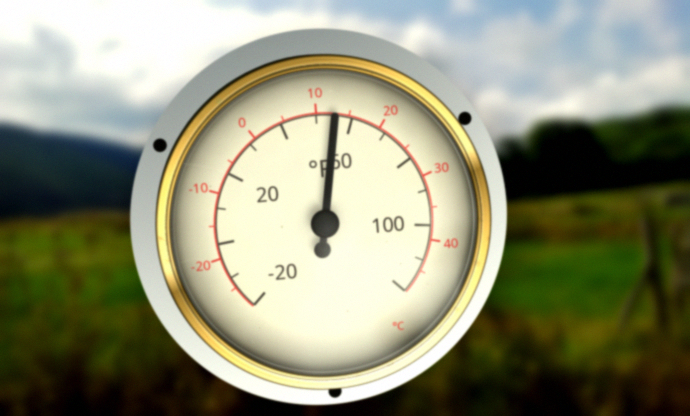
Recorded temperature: 55 °F
